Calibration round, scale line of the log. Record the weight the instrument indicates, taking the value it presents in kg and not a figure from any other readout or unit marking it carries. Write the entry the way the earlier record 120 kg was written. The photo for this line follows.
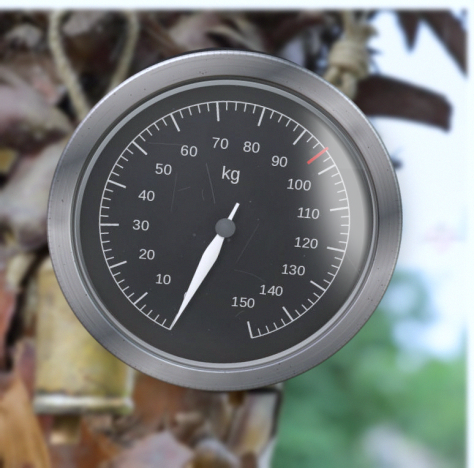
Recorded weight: 0 kg
